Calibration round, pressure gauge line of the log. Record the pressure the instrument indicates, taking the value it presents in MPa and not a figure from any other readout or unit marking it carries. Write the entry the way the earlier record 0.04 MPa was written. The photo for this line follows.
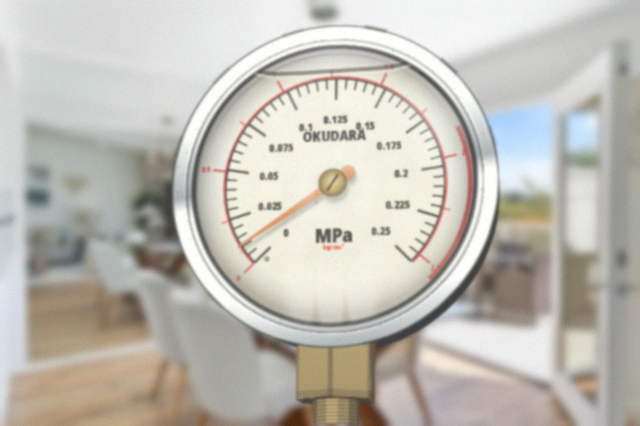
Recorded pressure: 0.01 MPa
